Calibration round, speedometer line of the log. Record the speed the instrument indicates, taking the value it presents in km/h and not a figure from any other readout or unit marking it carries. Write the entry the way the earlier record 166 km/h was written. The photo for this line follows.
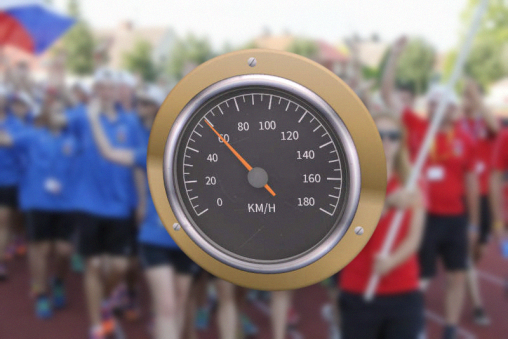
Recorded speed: 60 km/h
